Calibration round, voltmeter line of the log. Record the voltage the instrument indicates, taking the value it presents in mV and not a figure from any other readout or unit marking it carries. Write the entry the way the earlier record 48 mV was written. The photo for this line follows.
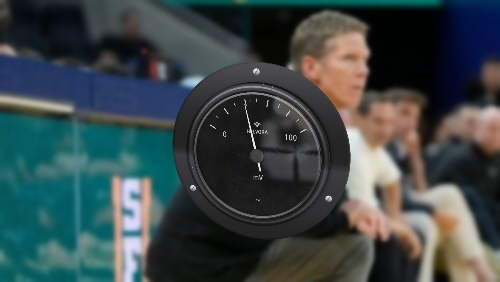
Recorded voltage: 40 mV
